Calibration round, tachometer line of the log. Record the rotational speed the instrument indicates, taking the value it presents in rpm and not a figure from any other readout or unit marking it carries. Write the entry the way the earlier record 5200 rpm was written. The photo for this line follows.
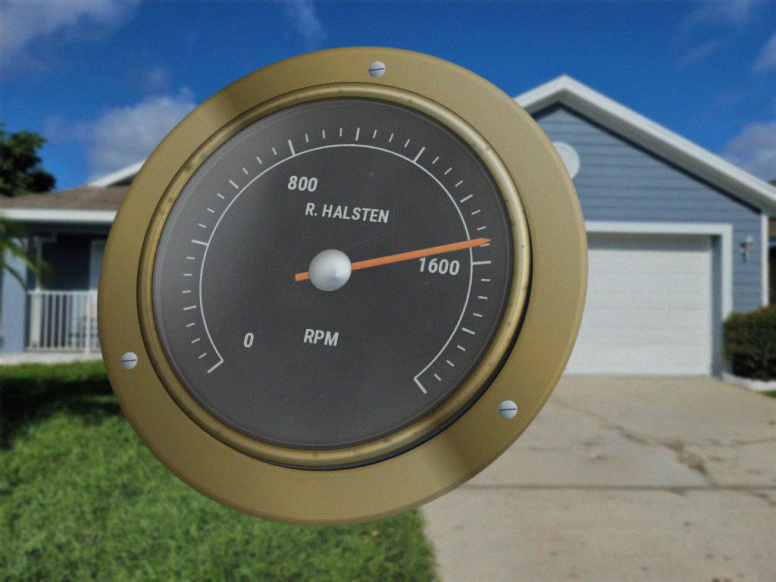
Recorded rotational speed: 1550 rpm
